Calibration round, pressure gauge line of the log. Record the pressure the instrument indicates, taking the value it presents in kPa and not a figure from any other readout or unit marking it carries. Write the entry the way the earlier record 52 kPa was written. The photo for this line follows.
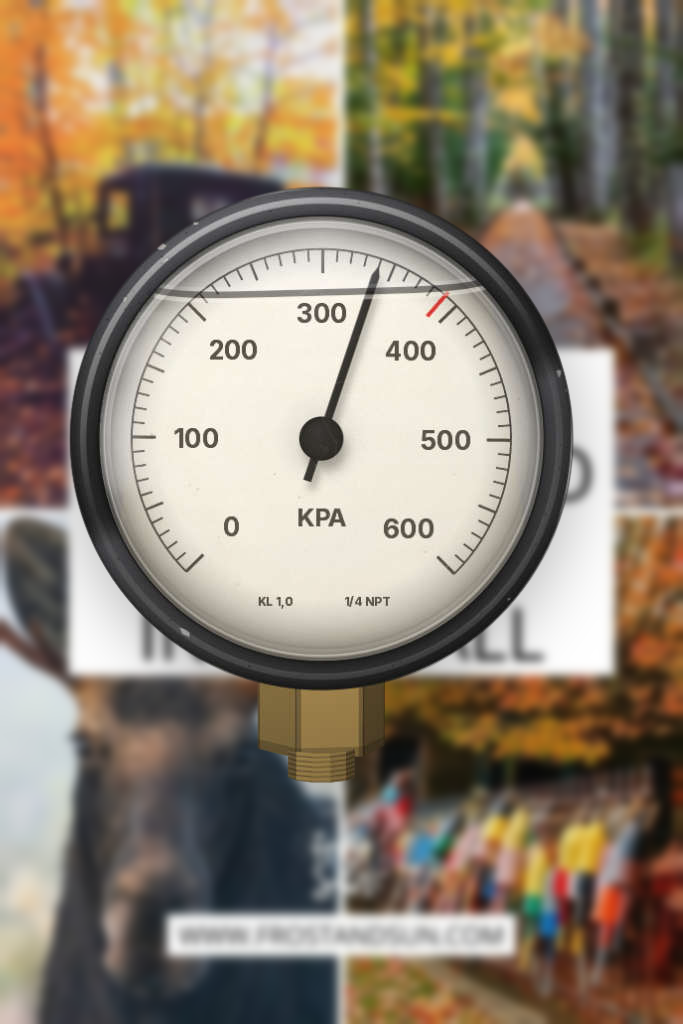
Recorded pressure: 340 kPa
